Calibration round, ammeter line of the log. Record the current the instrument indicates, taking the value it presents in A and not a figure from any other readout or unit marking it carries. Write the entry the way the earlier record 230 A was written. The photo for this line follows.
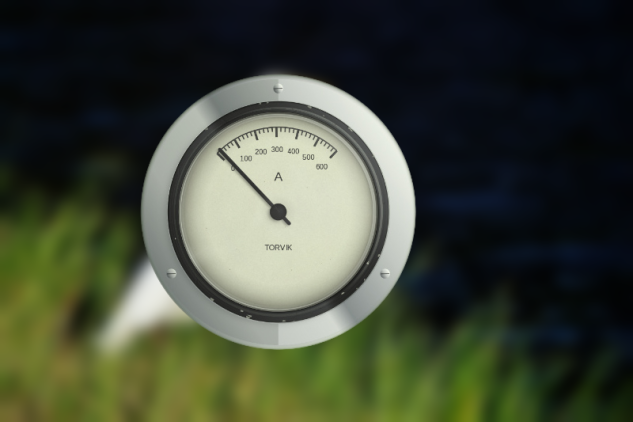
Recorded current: 20 A
